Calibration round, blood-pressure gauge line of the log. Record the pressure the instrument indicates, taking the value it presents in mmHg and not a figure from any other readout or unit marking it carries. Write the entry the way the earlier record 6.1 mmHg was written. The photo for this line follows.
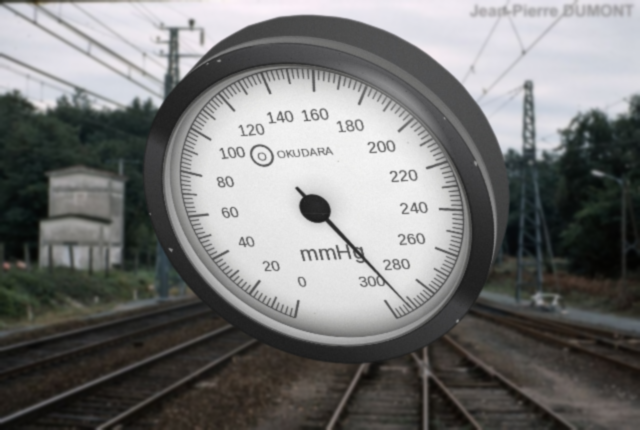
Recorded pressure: 290 mmHg
